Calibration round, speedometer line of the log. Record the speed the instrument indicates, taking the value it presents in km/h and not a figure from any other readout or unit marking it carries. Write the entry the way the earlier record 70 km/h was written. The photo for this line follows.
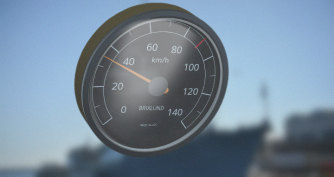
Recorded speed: 35 km/h
